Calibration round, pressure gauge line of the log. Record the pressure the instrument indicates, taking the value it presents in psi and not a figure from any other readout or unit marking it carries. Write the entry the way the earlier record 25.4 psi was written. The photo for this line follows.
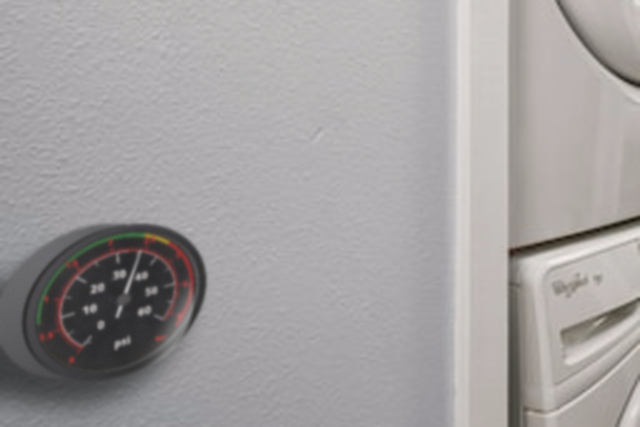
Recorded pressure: 35 psi
